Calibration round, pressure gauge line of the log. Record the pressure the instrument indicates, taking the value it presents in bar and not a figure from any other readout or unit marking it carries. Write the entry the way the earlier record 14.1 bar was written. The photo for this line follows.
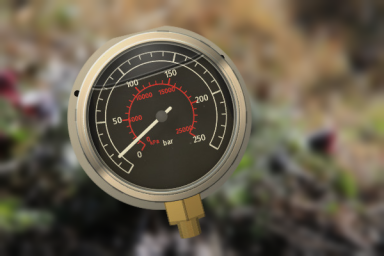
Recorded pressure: 15 bar
